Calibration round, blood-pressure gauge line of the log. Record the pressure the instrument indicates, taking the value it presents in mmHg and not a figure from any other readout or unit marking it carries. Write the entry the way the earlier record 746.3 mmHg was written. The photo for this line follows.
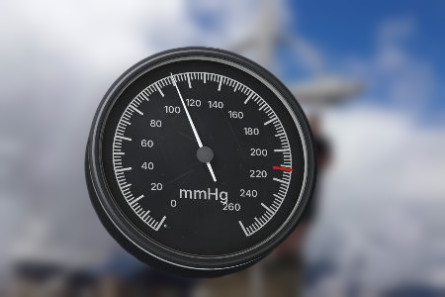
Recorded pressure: 110 mmHg
